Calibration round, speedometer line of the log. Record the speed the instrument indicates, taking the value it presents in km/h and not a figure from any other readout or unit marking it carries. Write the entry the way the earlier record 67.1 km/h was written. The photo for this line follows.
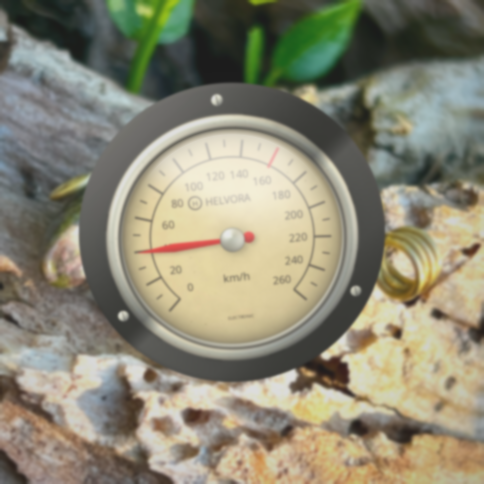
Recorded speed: 40 km/h
